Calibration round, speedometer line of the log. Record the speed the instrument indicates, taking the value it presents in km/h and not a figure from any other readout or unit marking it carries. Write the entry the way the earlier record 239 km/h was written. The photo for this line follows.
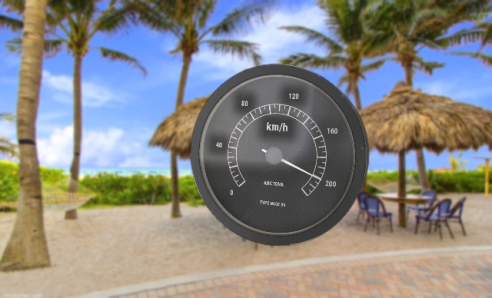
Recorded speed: 200 km/h
